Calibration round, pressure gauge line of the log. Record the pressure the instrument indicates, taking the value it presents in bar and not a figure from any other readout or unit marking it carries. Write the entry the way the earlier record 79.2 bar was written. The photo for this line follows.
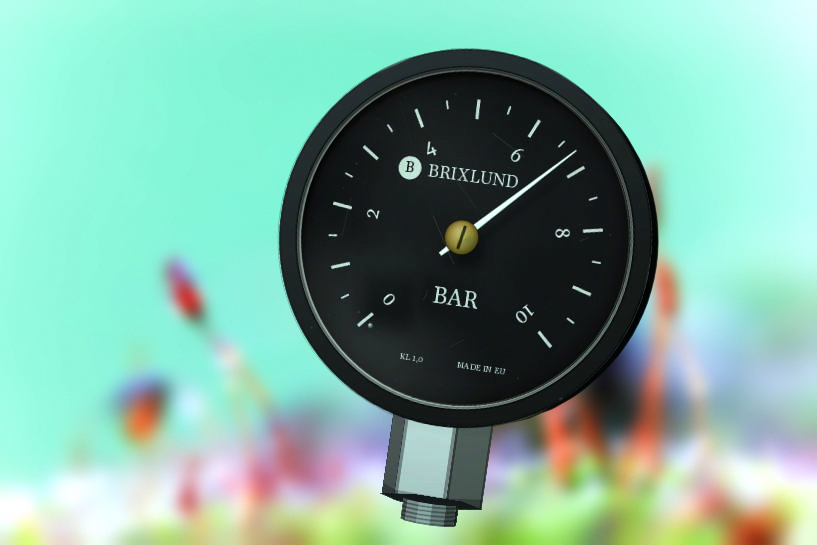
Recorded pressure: 6.75 bar
